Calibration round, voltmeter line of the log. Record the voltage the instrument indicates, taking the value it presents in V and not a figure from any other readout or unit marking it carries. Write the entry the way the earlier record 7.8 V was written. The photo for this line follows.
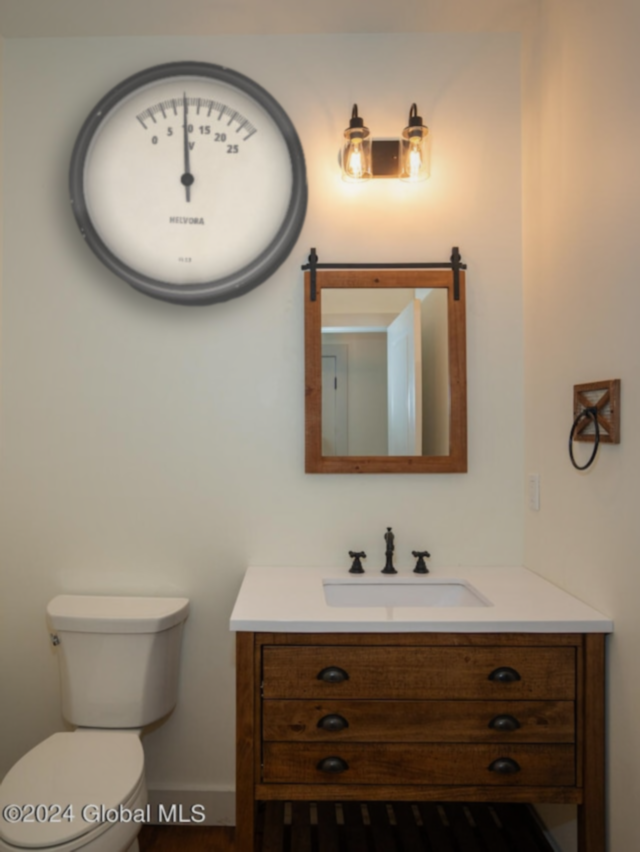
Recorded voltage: 10 V
